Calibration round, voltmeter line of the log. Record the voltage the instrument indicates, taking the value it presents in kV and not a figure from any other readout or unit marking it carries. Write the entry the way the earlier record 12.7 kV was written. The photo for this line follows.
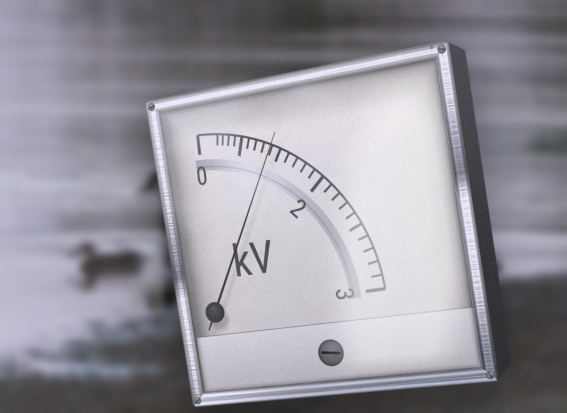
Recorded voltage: 1.4 kV
